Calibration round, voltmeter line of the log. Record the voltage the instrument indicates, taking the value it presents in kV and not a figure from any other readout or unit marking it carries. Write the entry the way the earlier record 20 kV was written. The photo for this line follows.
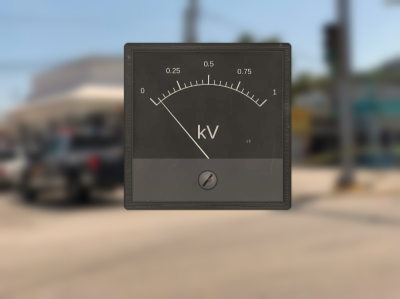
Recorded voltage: 0.05 kV
